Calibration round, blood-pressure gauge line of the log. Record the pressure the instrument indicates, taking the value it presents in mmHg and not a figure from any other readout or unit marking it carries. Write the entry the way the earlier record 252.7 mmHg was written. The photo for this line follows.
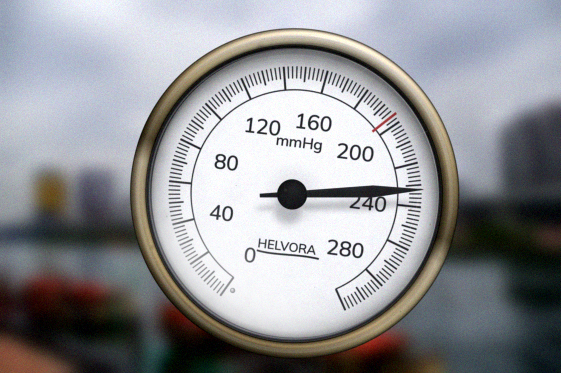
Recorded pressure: 232 mmHg
